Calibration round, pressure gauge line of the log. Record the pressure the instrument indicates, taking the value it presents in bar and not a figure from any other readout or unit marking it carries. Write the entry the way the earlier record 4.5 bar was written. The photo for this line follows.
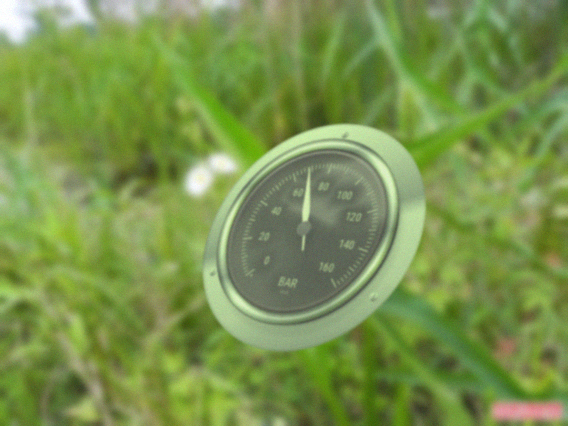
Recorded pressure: 70 bar
